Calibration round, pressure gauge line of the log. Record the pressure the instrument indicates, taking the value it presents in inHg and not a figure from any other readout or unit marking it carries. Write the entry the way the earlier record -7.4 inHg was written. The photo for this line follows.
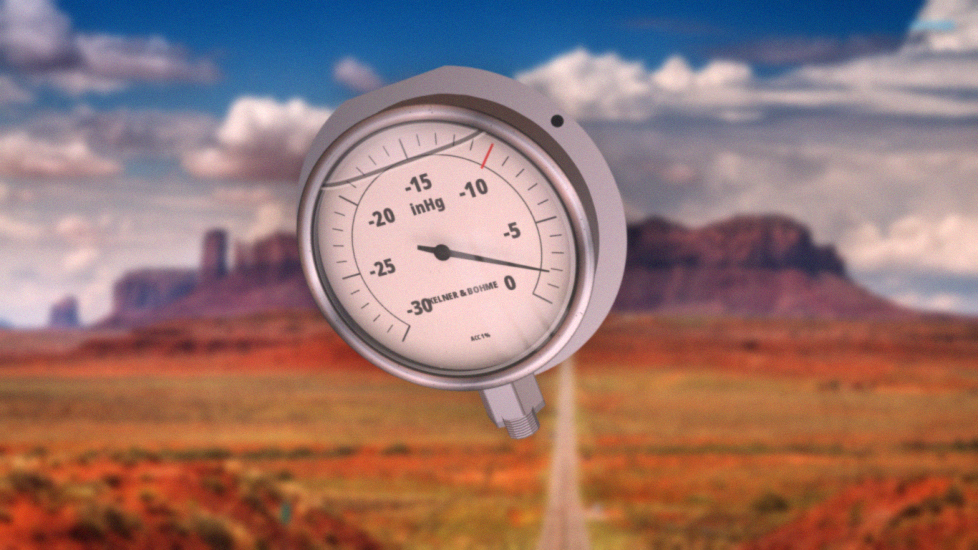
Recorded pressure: -2 inHg
